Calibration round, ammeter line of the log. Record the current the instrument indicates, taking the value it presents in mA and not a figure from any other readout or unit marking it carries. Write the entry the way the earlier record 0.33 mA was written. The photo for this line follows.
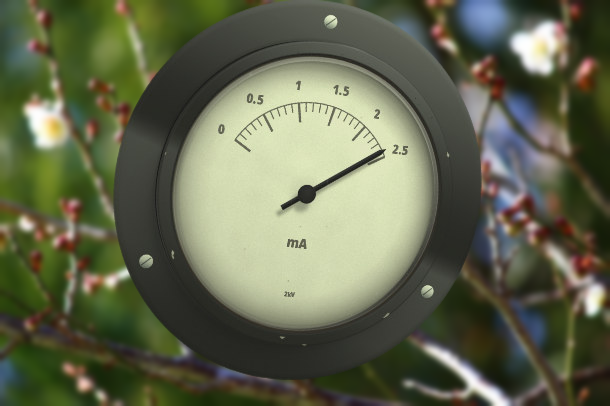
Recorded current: 2.4 mA
